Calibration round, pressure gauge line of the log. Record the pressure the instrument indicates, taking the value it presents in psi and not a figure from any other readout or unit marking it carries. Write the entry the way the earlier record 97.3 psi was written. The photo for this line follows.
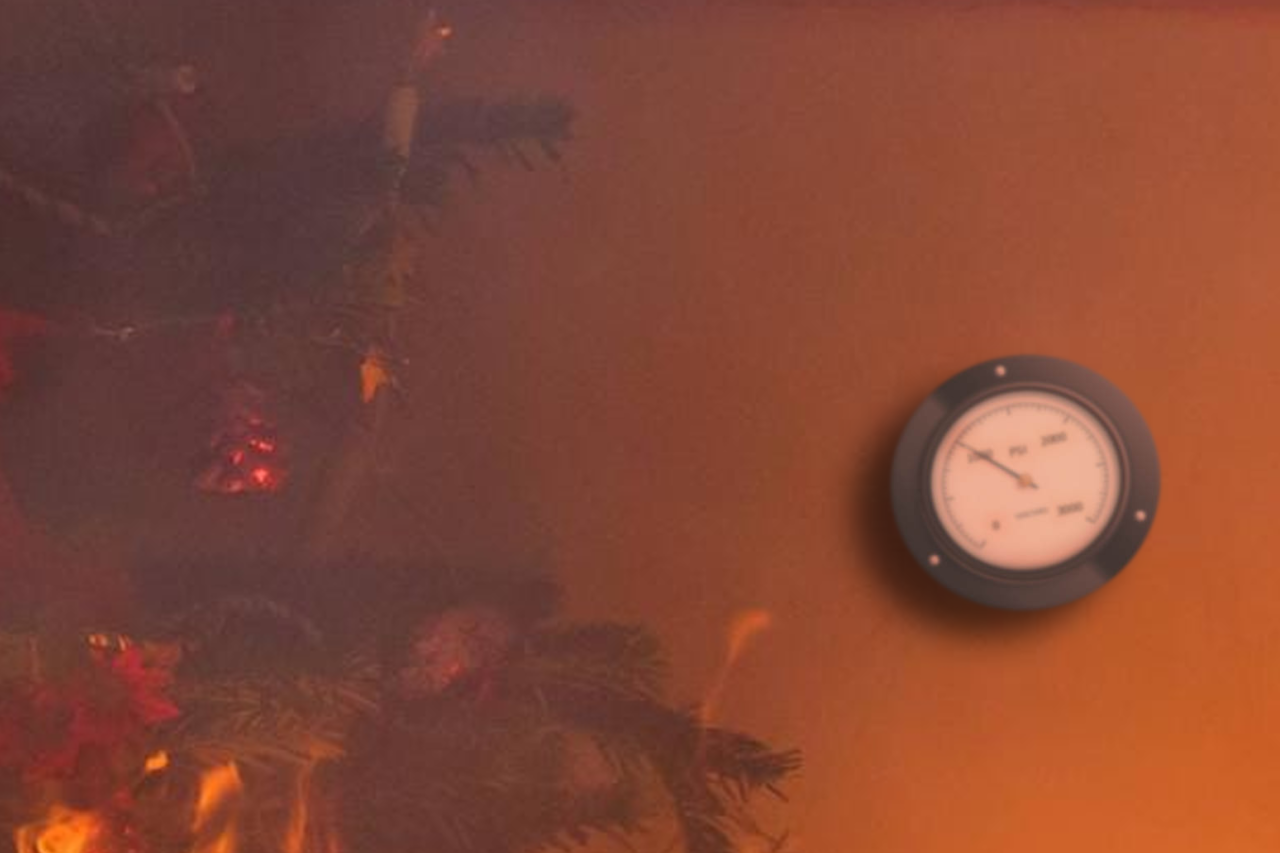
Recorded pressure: 1000 psi
